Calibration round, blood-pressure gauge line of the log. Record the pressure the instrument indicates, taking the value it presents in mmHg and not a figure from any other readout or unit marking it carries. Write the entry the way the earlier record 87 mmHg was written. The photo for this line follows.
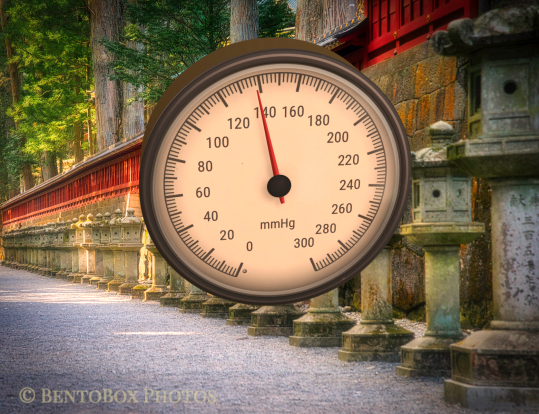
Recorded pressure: 138 mmHg
